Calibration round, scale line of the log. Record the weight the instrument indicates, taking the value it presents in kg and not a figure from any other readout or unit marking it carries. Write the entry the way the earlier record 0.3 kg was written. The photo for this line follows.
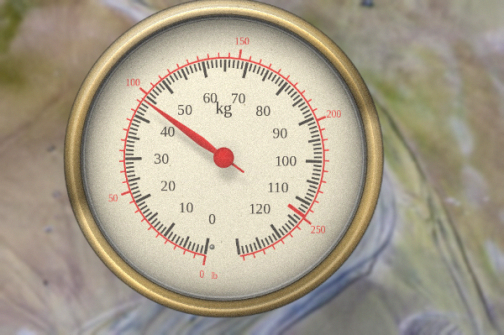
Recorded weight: 44 kg
